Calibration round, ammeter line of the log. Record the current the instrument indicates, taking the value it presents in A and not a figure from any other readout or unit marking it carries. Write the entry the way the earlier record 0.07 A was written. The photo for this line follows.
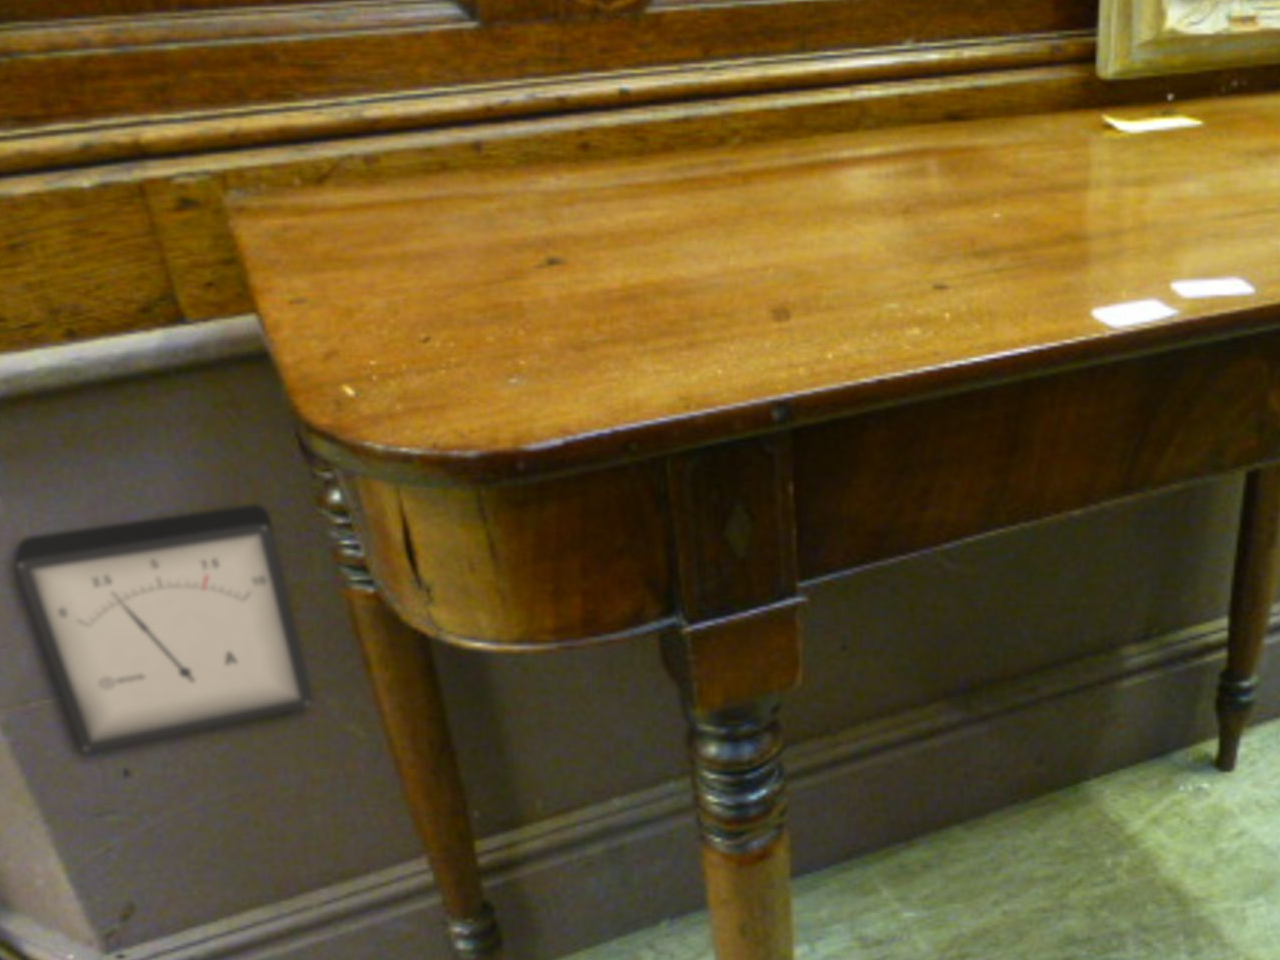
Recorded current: 2.5 A
